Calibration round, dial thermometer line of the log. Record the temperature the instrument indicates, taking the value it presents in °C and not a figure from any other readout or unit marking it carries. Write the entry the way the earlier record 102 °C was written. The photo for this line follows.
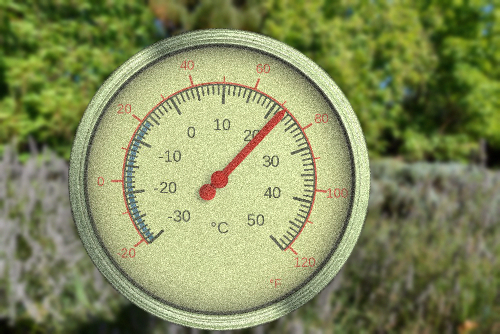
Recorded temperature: 22 °C
